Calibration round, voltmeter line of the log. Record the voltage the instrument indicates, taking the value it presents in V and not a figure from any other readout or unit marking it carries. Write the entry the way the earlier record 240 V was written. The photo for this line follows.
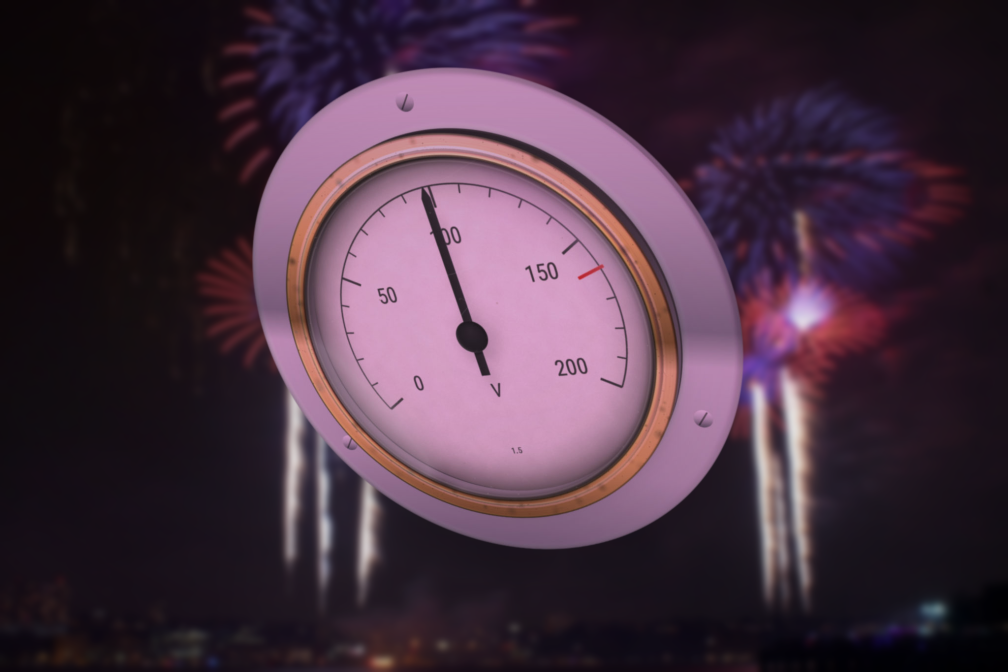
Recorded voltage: 100 V
